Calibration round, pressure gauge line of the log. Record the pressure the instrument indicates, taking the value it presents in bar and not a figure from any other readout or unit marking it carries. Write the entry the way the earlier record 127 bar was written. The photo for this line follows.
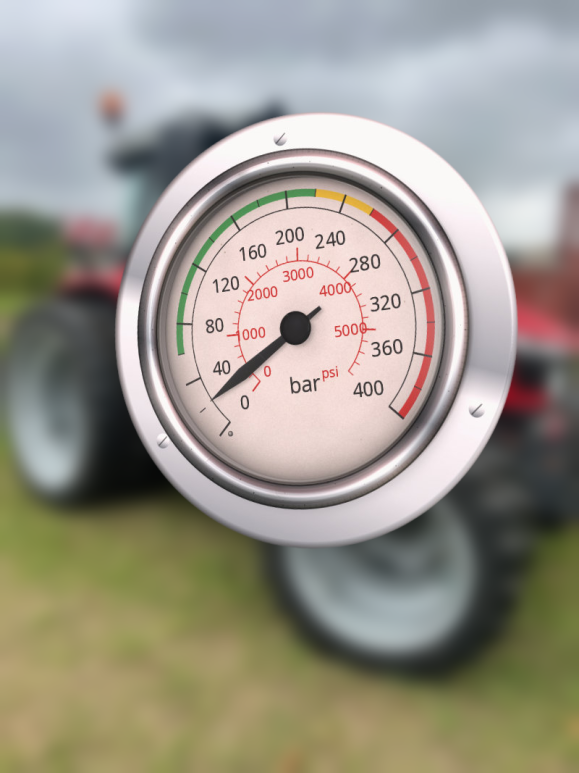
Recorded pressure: 20 bar
